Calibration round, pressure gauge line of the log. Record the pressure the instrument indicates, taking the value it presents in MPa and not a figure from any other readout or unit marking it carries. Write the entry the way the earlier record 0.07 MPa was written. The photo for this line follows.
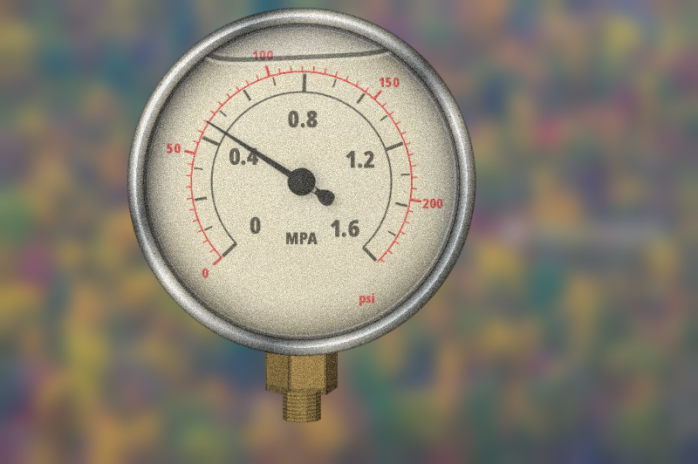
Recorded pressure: 0.45 MPa
